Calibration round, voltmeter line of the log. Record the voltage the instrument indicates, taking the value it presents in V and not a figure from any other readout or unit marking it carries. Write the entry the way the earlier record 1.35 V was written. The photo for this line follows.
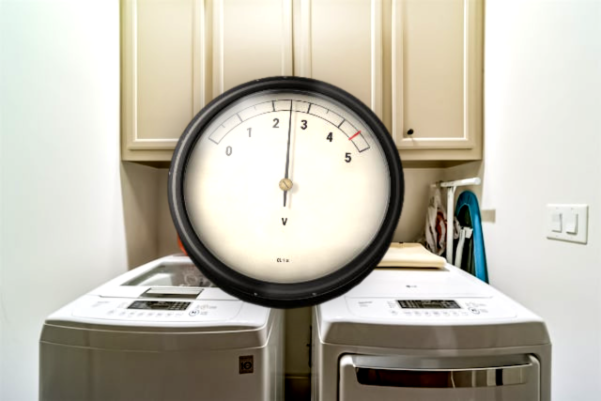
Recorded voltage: 2.5 V
